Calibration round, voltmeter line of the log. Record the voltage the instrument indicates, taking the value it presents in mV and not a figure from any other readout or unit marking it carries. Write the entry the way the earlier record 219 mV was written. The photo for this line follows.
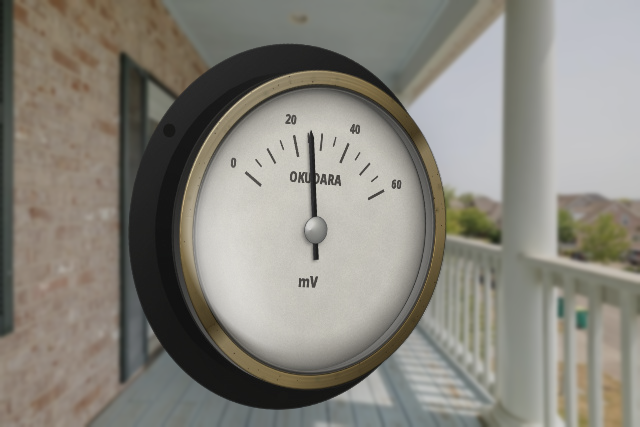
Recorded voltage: 25 mV
